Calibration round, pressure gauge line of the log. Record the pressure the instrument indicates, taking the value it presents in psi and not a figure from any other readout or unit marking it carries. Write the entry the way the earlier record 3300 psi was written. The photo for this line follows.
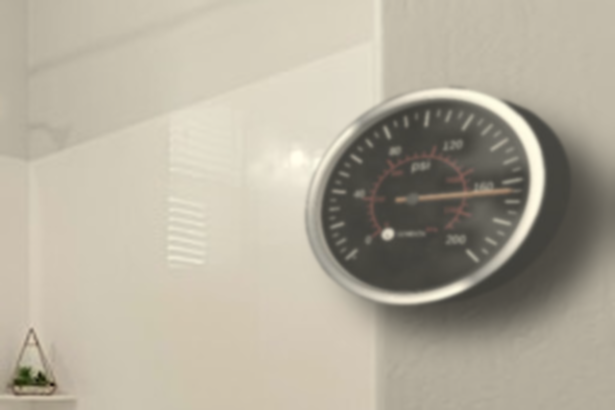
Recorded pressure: 165 psi
